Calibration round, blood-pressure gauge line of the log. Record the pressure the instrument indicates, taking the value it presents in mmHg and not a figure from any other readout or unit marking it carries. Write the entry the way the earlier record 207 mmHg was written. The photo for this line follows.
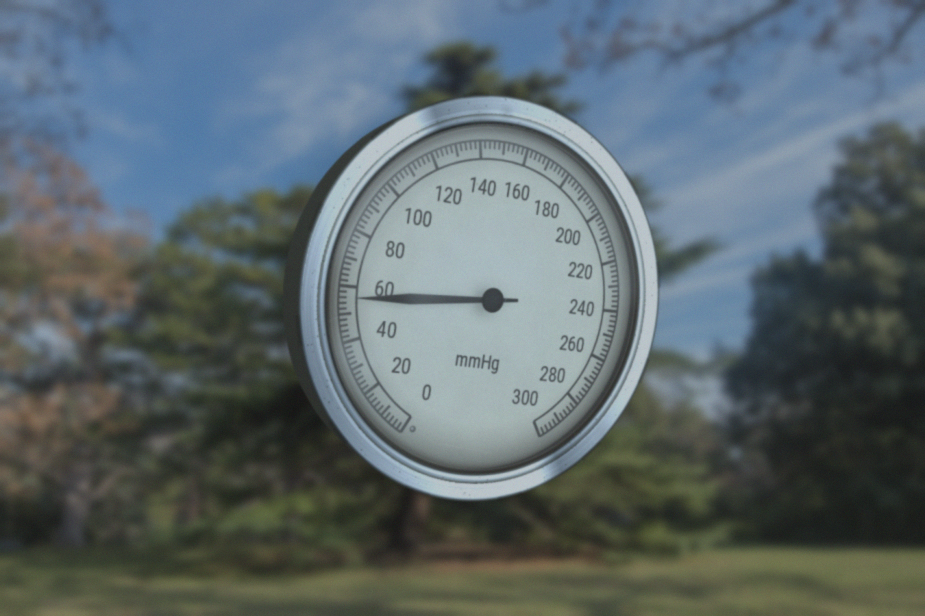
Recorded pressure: 56 mmHg
